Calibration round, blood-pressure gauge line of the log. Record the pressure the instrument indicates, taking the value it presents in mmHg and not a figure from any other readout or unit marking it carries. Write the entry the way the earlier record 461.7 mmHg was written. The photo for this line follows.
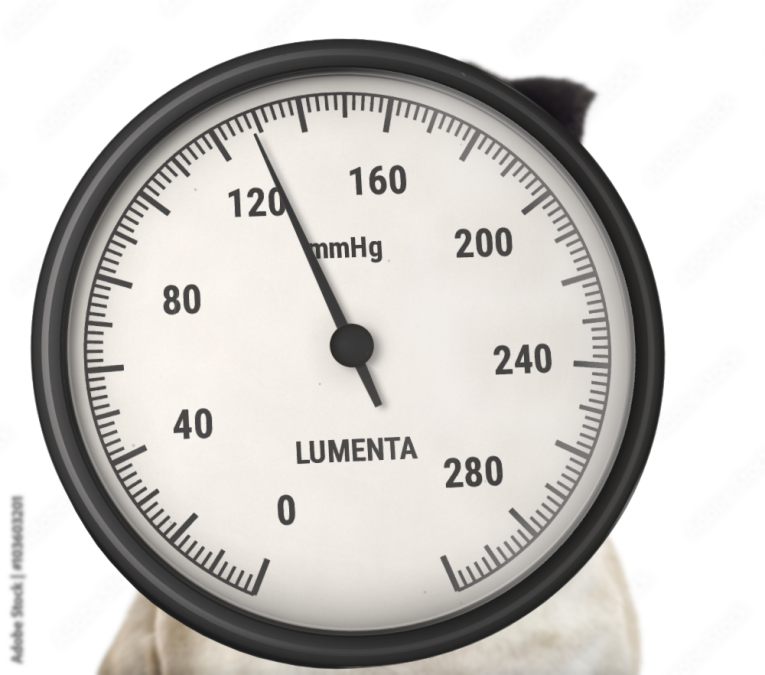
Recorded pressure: 128 mmHg
